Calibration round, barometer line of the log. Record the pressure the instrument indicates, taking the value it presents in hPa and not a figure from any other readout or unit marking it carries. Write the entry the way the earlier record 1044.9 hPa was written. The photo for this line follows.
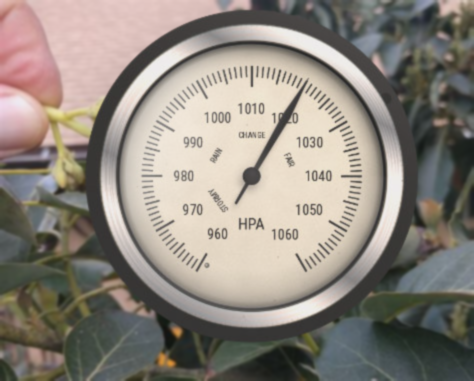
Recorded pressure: 1020 hPa
